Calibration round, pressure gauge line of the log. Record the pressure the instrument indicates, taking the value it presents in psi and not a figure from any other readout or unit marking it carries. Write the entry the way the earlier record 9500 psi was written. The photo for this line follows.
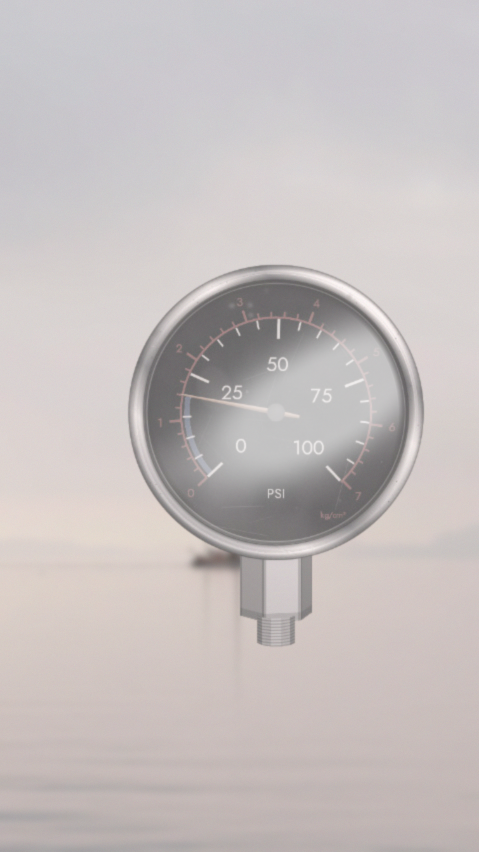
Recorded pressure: 20 psi
